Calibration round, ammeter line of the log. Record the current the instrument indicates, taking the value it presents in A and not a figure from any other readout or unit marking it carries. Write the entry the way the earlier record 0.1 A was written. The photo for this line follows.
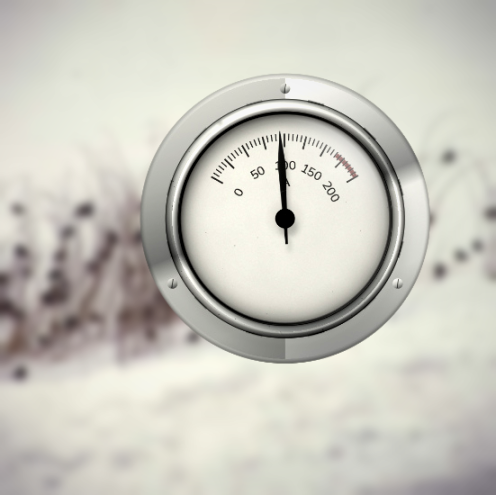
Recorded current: 95 A
